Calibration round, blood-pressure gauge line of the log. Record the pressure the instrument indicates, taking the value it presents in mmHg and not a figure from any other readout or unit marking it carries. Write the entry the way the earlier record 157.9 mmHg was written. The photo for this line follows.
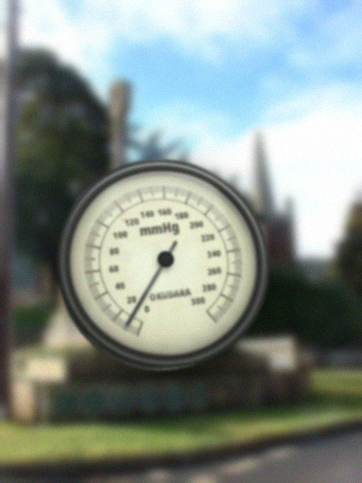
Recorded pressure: 10 mmHg
